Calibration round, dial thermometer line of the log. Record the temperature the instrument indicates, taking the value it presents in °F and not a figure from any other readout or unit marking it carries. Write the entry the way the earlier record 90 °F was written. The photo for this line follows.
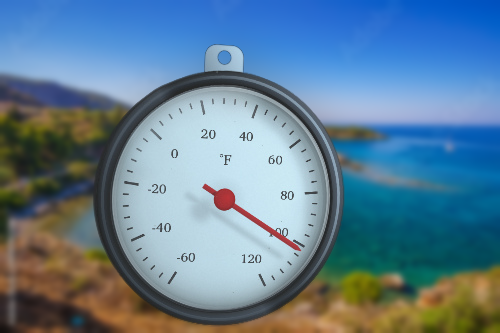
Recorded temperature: 102 °F
